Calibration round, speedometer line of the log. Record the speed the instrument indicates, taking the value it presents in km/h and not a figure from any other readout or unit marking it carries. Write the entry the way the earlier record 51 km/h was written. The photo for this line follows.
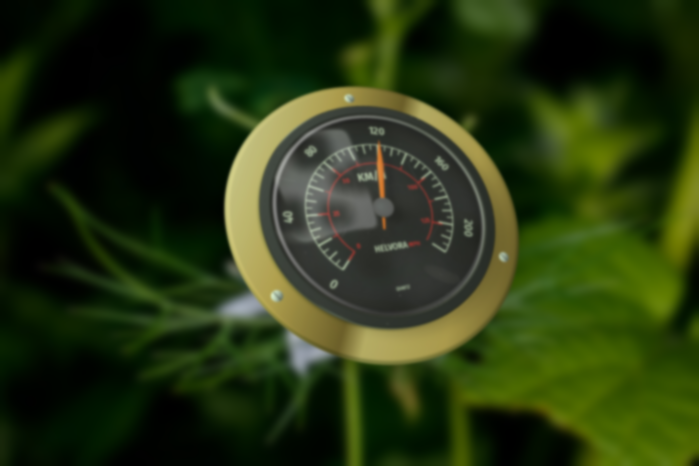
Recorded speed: 120 km/h
